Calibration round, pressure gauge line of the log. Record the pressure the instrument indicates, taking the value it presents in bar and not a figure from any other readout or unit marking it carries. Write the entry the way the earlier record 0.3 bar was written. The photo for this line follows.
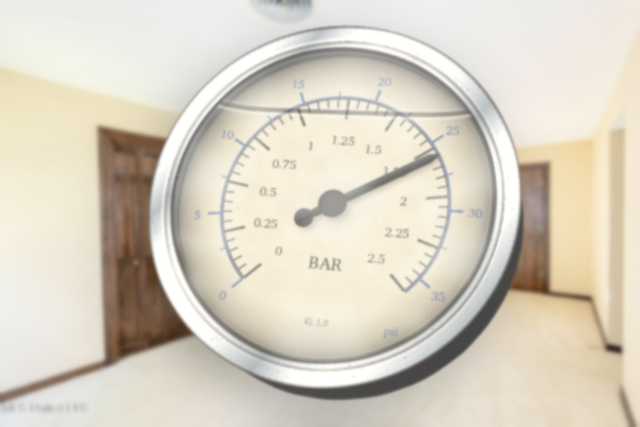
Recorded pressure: 1.8 bar
